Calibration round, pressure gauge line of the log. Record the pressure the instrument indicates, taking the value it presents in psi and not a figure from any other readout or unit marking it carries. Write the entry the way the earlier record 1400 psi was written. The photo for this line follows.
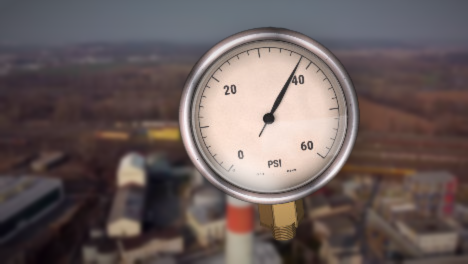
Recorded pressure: 38 psi
